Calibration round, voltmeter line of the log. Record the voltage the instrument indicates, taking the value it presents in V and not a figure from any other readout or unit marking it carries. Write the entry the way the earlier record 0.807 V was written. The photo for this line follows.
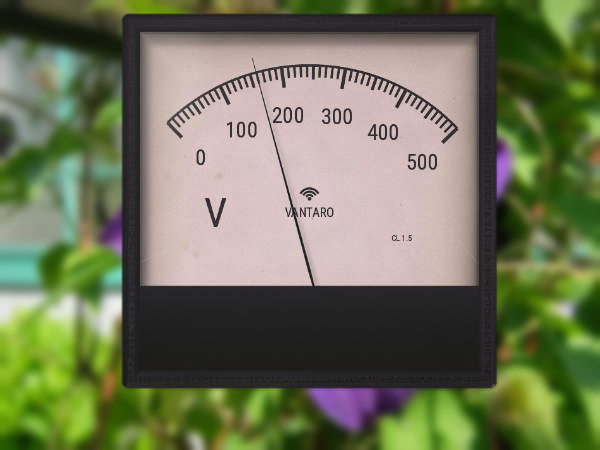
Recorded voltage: 160 V
